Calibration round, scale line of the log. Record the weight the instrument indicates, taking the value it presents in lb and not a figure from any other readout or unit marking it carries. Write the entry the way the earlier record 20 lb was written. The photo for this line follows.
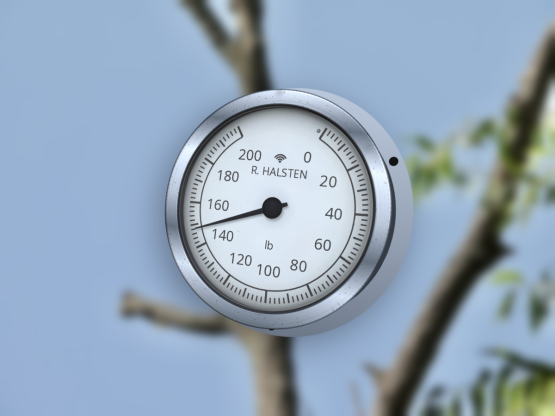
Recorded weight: 148 lb
